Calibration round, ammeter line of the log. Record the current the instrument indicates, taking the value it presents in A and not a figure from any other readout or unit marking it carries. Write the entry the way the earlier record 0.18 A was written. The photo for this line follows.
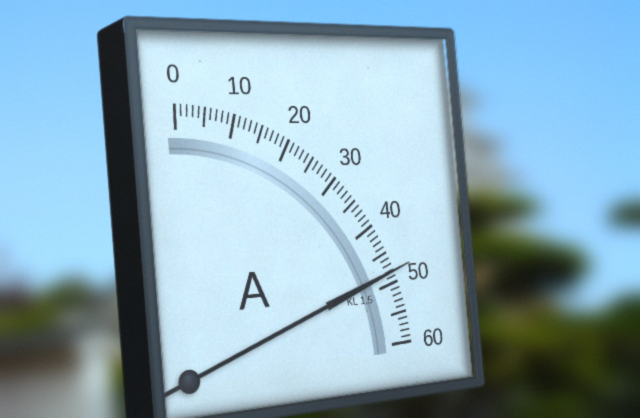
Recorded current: 48 A
